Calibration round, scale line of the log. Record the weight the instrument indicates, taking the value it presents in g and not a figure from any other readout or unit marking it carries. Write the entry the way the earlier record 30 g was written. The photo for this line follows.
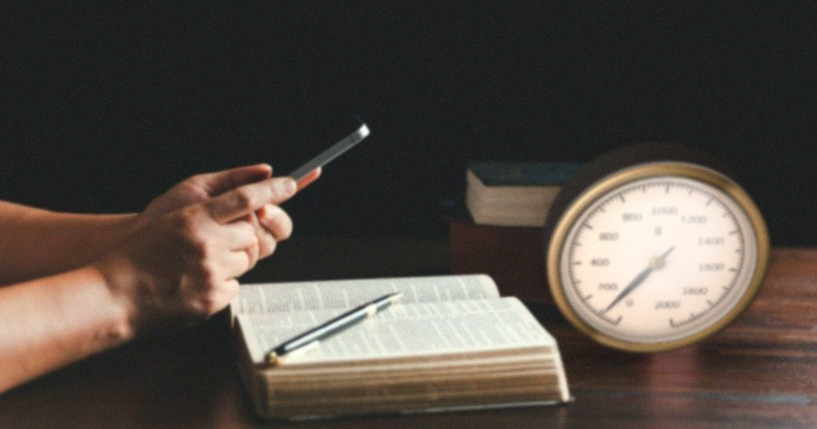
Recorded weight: 100 g
